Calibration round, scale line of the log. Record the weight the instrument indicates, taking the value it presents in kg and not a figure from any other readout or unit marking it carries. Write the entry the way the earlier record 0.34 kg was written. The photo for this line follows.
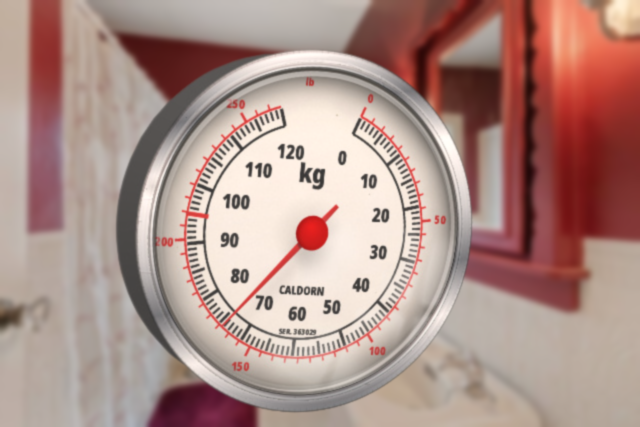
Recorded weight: 75 kg
